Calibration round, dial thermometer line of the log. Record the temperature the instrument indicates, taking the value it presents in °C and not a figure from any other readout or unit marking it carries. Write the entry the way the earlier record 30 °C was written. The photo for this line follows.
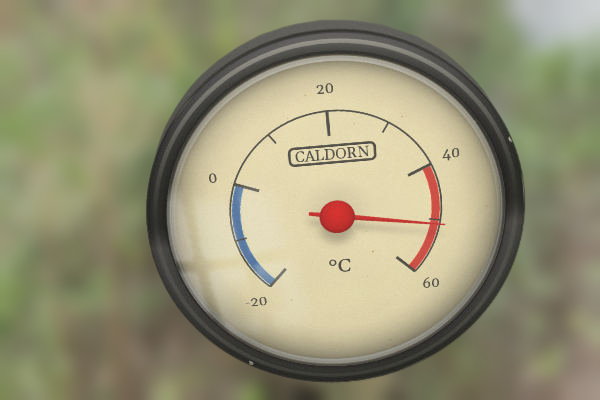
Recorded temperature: 50 °C
